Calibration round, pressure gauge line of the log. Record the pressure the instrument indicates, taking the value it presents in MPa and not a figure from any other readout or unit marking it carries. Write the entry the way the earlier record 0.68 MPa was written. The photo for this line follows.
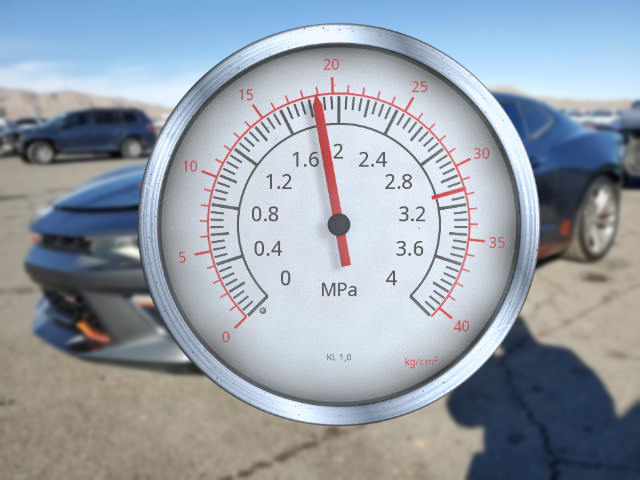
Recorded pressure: 1.85 MPa
